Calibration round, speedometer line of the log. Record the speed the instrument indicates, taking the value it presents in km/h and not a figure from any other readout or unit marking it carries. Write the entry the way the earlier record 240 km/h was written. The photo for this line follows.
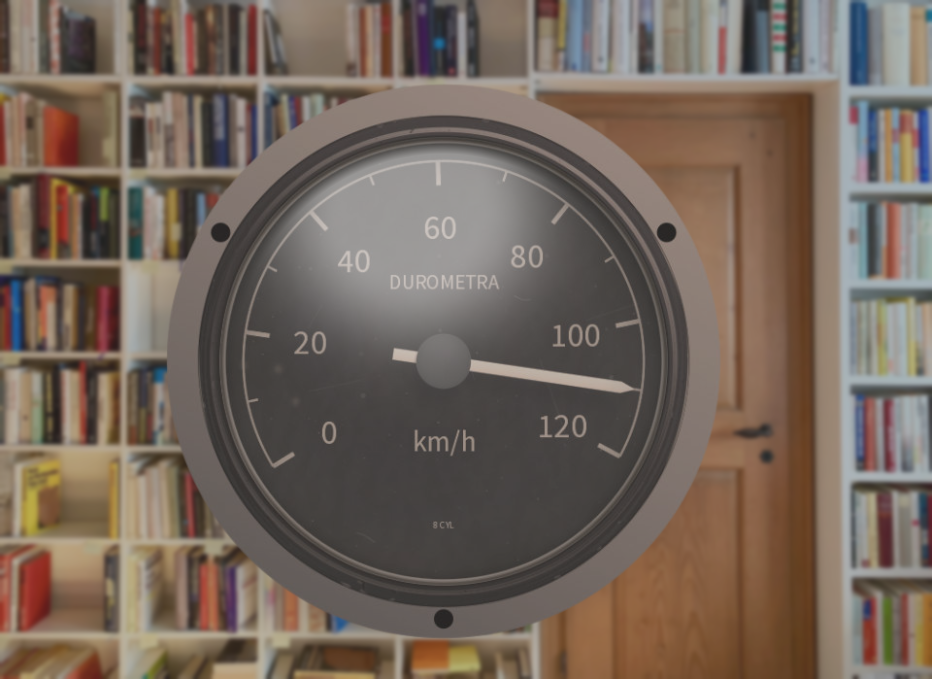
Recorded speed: 110 km/h
